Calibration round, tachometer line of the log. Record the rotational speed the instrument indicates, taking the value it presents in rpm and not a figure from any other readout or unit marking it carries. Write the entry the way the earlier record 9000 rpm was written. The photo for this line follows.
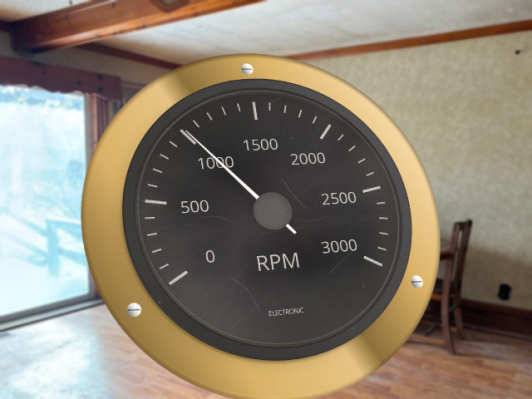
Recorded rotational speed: 1000 rpm
